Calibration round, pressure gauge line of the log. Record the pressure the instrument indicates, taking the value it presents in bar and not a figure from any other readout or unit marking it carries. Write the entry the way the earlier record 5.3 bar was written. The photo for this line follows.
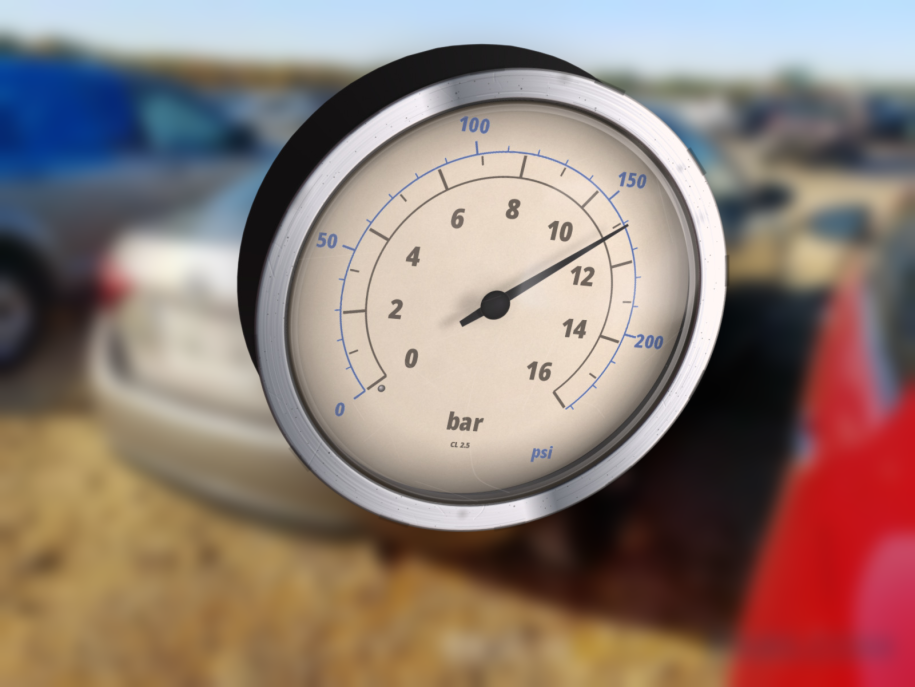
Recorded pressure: 11 bar
